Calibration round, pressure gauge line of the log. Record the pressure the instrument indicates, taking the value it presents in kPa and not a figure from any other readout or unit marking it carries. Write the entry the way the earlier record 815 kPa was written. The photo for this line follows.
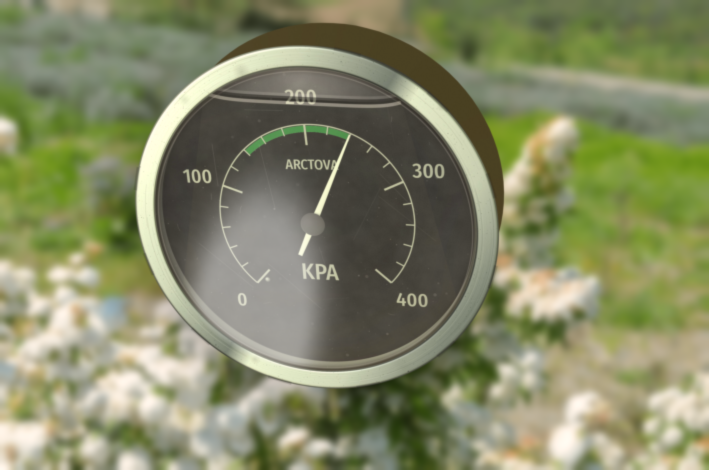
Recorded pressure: 240 kPa
